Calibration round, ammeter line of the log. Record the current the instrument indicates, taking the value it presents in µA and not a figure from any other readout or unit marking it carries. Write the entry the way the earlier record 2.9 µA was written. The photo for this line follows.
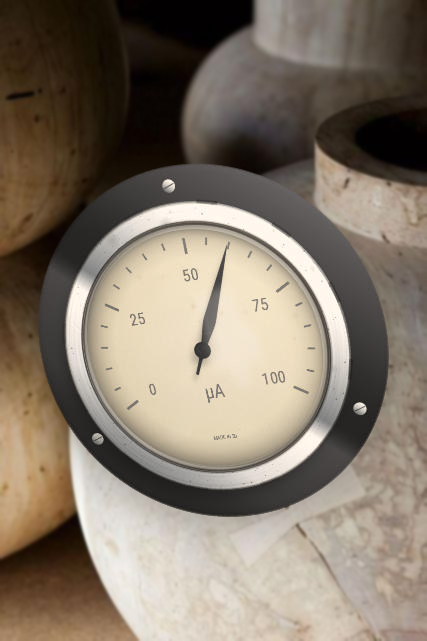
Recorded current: 60 µA
